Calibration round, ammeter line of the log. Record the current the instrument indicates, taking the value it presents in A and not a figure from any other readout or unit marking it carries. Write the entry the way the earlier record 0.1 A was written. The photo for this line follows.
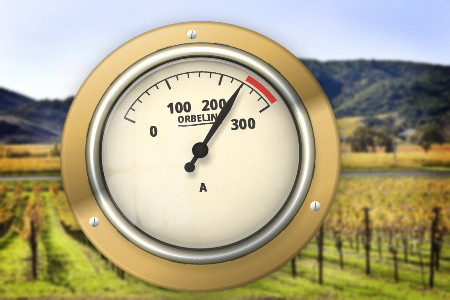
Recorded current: 240 A
